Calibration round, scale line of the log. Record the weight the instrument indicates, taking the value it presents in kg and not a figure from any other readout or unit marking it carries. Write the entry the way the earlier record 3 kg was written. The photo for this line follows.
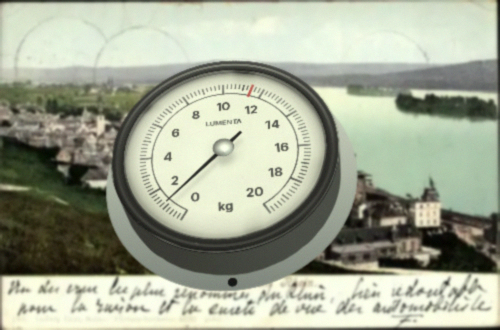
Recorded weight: 1 kg
